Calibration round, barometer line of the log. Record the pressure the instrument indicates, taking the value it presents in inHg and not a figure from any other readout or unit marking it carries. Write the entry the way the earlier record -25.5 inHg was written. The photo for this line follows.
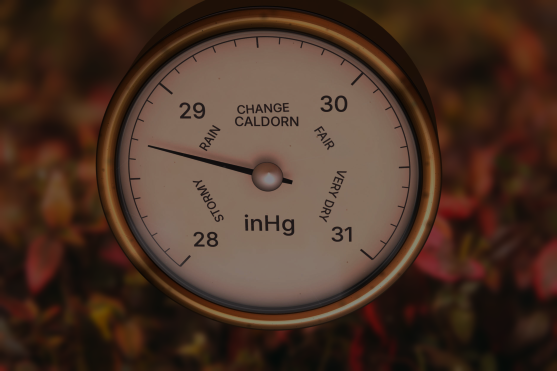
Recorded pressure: 28.7 inHg
